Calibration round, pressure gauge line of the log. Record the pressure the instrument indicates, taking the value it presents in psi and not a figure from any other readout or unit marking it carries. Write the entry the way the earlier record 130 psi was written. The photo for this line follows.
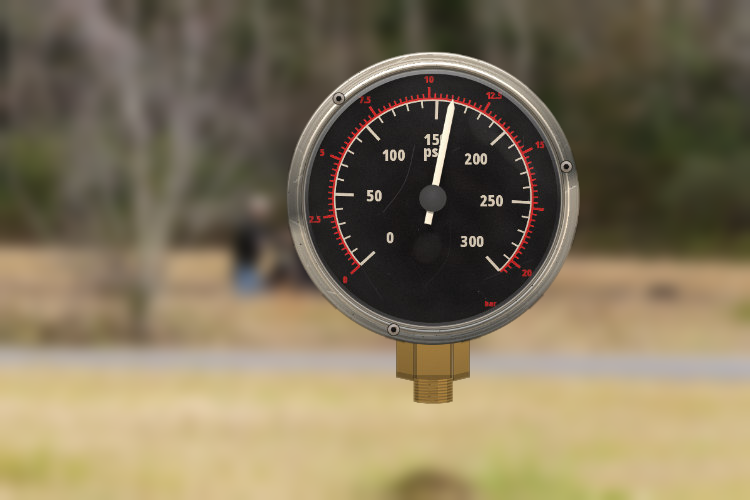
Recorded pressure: 160 psi
